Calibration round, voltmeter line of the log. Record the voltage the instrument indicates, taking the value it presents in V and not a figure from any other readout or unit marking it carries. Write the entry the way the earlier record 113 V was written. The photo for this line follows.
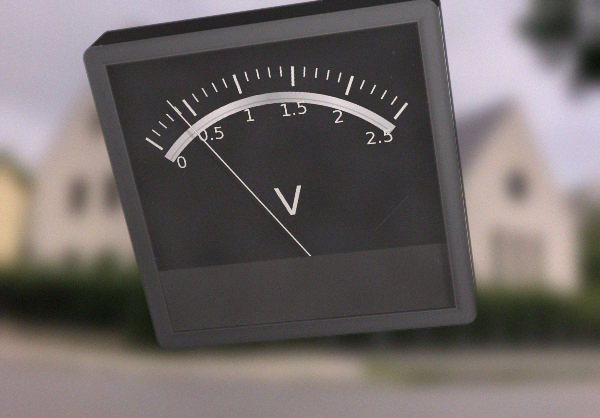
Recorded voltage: 0.4 V
